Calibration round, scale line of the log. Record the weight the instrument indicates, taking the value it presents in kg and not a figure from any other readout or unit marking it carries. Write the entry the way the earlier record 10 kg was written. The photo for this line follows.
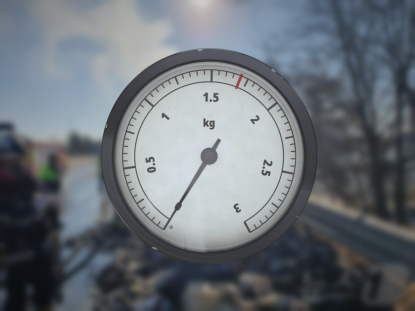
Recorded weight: 0 kg
